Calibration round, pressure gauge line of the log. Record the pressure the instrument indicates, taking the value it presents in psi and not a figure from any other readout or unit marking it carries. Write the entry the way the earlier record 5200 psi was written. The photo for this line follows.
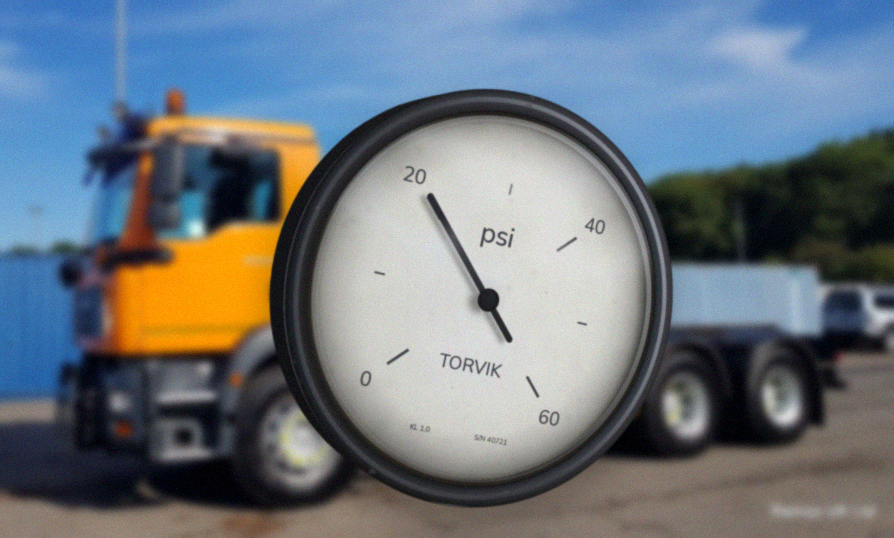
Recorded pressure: 20 psi
